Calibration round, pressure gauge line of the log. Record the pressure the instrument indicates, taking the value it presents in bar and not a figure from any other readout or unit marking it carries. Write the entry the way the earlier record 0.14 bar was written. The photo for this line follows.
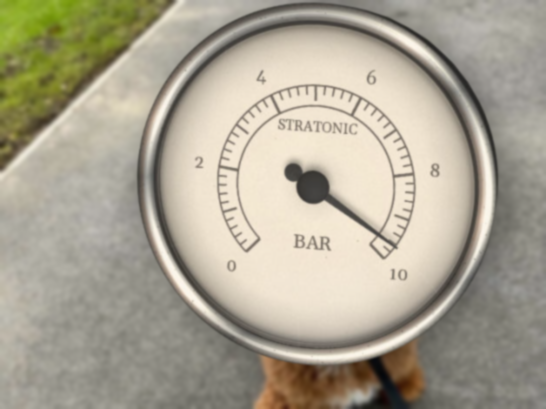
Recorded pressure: 9.6 bar
